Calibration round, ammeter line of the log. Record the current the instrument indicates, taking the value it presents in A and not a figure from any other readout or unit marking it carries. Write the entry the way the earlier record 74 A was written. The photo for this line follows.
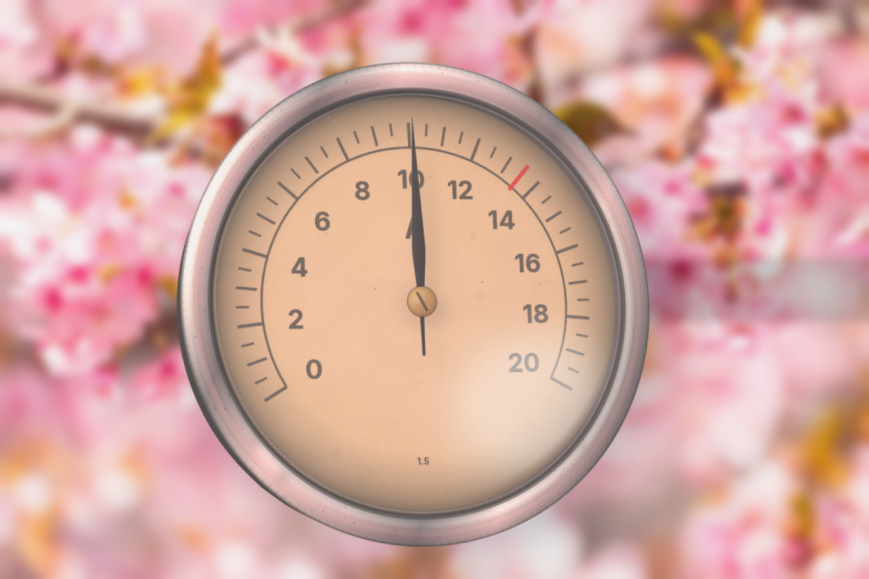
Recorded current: 10 A
